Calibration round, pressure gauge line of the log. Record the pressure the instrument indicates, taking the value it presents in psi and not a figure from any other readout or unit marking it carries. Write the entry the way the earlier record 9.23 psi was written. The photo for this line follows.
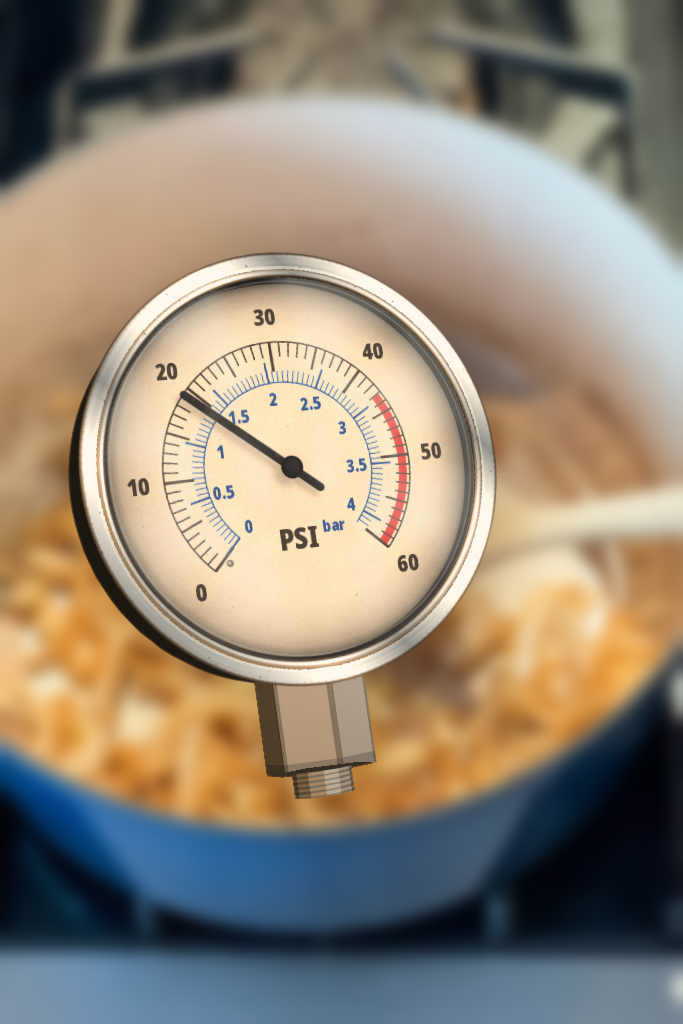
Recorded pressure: 19 psi
